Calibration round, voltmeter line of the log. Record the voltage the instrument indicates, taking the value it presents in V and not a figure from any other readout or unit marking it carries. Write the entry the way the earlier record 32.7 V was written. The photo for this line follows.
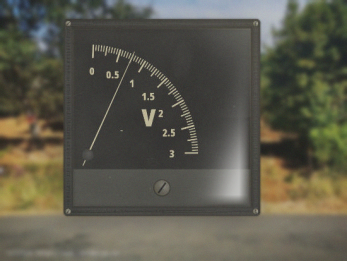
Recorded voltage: 0.75 V
